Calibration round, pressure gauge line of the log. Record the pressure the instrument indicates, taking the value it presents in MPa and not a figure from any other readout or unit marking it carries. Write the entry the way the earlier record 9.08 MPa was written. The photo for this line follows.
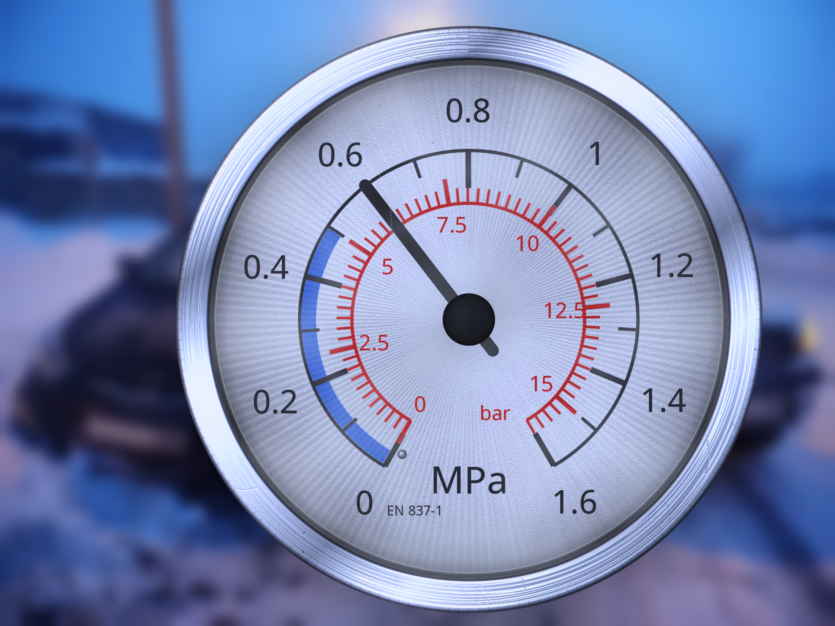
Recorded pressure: 0.6 MPa
